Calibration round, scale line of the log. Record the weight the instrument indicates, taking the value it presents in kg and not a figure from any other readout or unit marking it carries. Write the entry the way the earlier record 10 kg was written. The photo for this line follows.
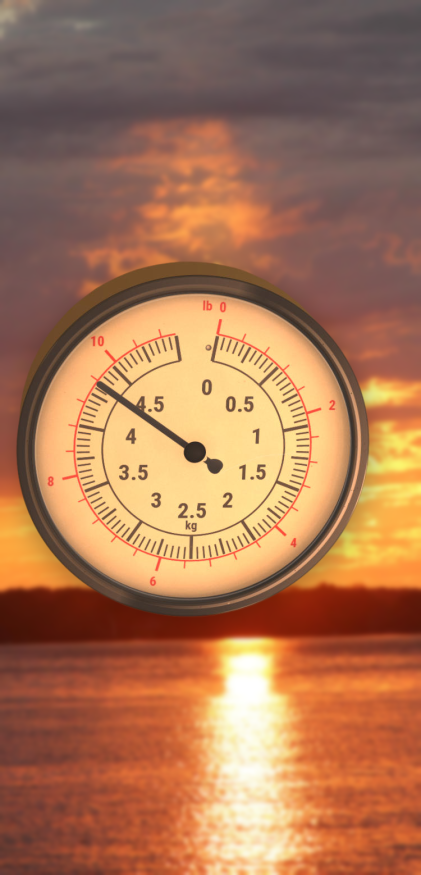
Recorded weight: 4.35 kg
